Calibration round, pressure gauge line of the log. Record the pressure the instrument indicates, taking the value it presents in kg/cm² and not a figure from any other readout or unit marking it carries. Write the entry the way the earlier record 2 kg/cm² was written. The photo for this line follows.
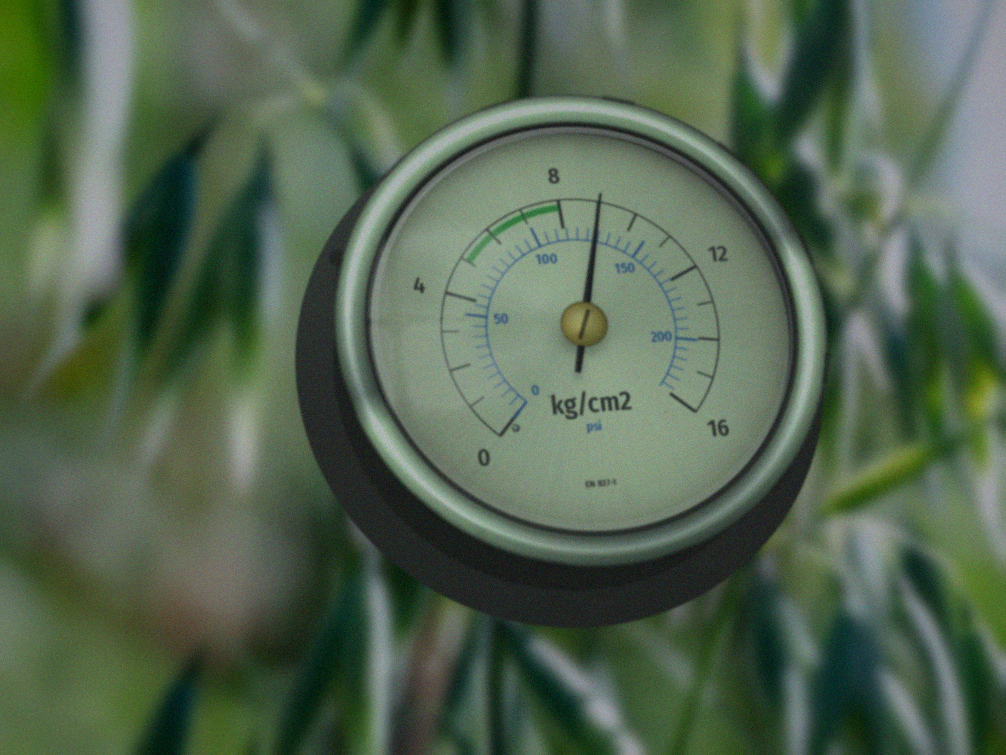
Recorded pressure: 9 kg/cm²
